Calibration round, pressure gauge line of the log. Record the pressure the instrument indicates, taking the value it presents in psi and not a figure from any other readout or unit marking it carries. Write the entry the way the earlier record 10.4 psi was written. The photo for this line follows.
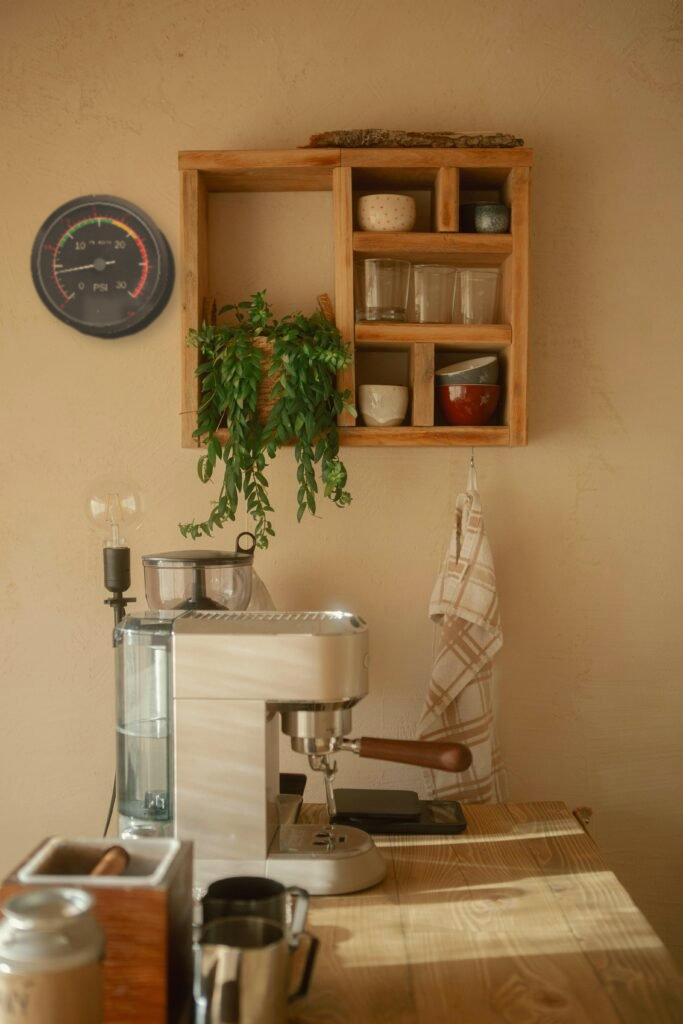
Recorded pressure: 4 psi
